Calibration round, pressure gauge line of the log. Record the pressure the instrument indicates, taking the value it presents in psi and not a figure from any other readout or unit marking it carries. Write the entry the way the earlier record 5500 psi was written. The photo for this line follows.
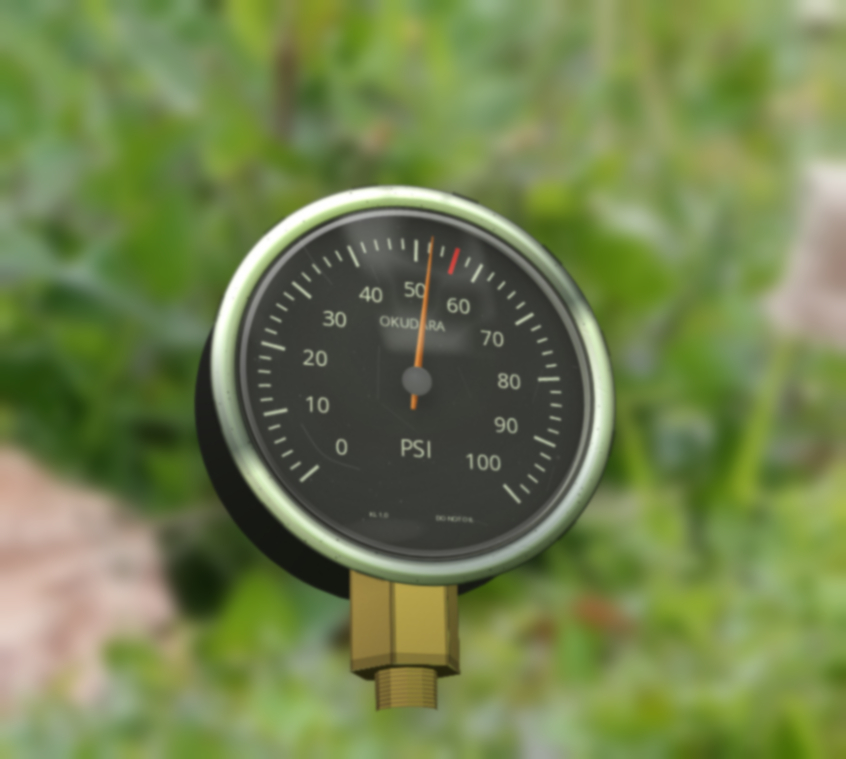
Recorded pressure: 52 psi
